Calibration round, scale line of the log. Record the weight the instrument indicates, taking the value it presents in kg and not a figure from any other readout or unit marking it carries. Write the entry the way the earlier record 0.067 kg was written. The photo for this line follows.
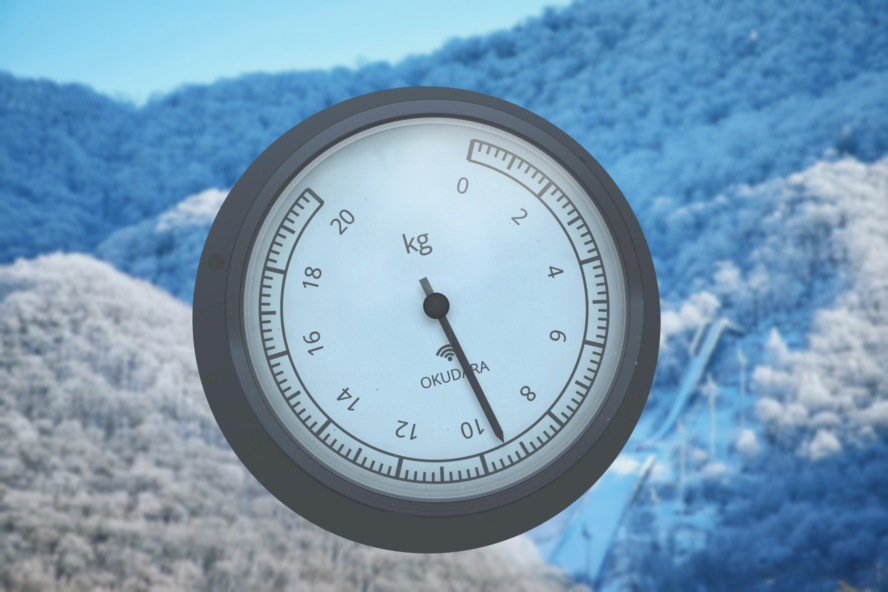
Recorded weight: 9.4 kg
